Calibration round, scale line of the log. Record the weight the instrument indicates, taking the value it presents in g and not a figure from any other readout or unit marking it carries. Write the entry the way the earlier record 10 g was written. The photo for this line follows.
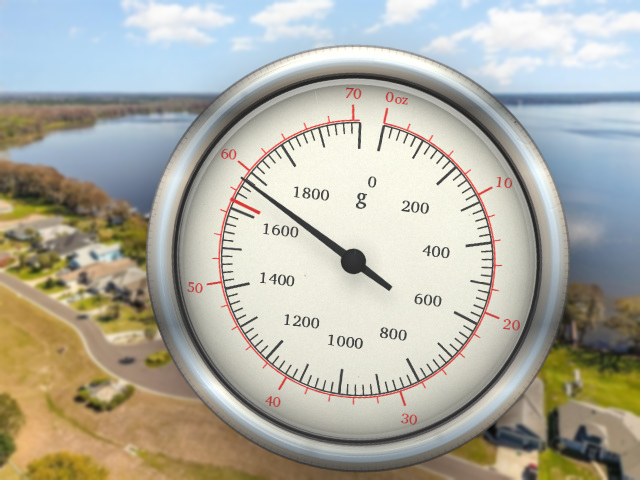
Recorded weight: 1680 g
